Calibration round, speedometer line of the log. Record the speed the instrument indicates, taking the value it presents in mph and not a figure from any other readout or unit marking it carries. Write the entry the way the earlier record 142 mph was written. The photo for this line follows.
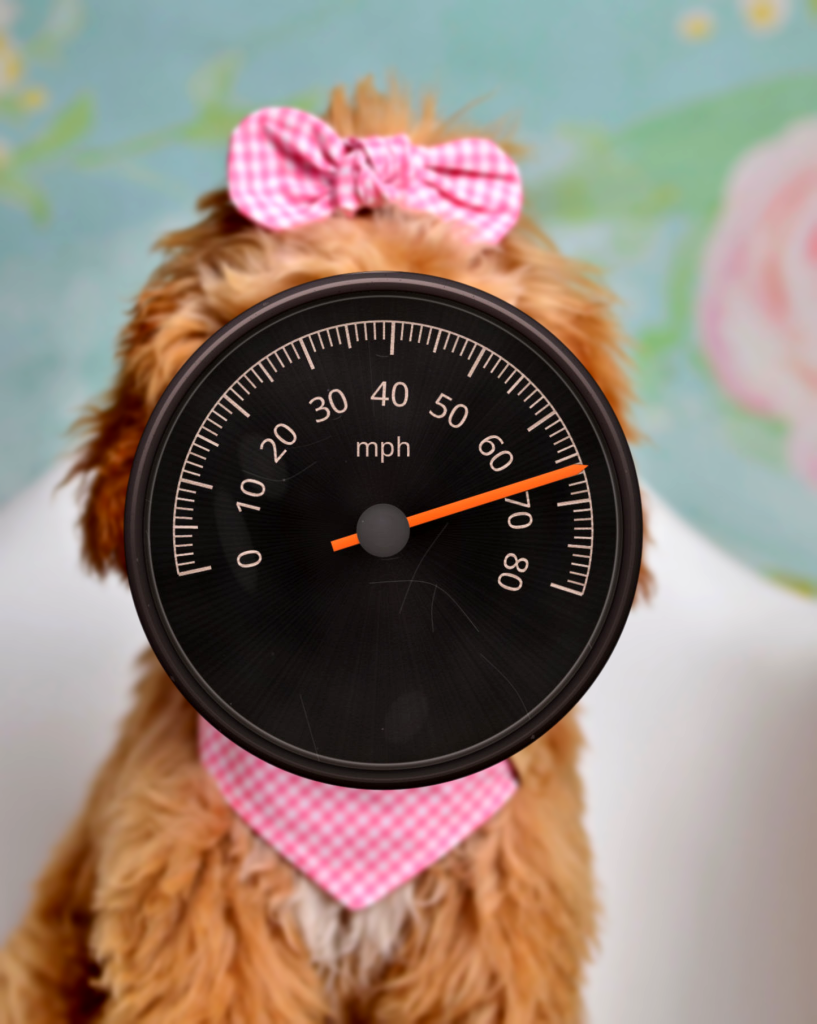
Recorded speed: 66.5 mph
